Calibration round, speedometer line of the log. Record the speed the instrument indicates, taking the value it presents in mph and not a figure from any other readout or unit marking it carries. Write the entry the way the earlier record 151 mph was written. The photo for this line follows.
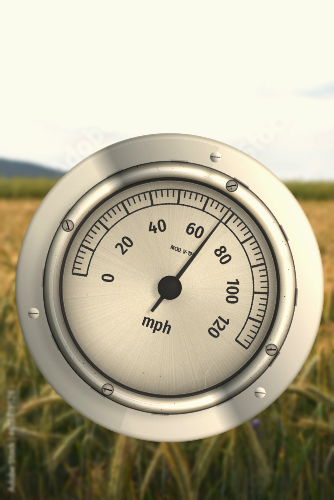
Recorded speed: 68 mph
